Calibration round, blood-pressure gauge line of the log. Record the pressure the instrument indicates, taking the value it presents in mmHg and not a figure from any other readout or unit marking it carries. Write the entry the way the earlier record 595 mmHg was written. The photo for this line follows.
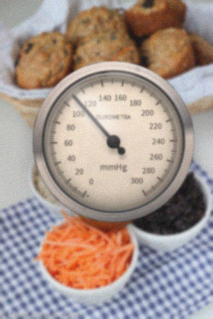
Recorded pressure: 110 mmHg
